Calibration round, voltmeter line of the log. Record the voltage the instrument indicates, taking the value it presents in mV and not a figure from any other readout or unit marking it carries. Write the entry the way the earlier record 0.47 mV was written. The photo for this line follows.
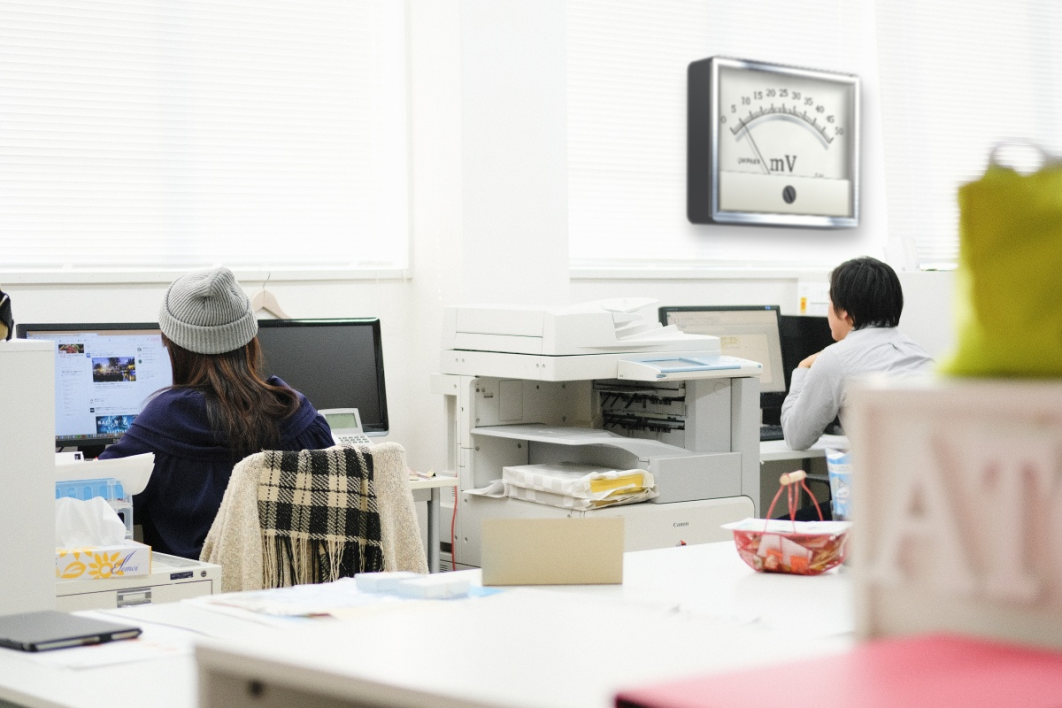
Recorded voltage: 5 mV
